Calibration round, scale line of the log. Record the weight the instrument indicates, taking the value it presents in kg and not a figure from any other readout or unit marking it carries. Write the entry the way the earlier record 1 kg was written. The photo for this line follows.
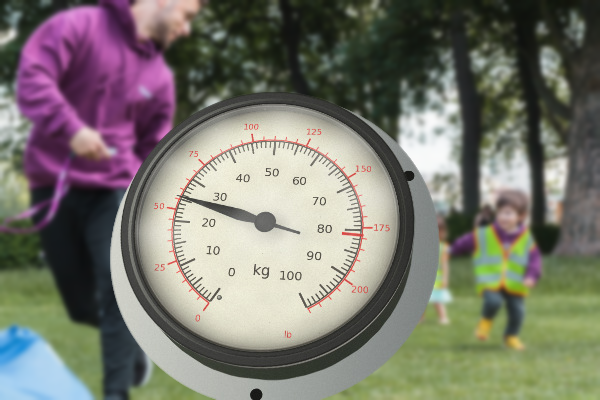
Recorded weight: 25 kg
